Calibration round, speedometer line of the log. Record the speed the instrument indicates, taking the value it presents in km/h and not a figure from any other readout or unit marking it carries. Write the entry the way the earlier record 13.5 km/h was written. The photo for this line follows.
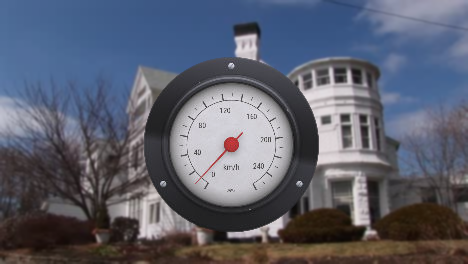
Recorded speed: 10 km/h
